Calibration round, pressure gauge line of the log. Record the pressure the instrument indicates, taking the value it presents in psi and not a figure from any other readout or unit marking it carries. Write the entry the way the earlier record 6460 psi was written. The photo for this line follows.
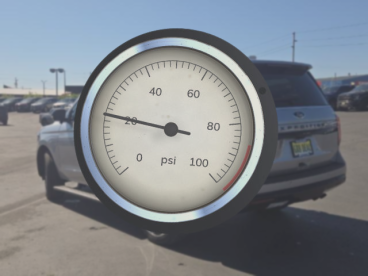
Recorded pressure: 20 psi
